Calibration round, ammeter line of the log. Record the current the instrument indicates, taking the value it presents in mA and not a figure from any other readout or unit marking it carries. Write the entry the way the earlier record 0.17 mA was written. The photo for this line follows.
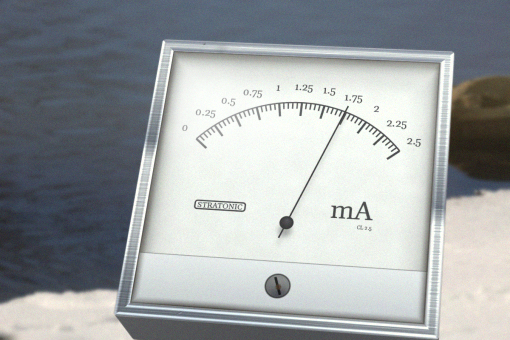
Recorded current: 1.75 mA
